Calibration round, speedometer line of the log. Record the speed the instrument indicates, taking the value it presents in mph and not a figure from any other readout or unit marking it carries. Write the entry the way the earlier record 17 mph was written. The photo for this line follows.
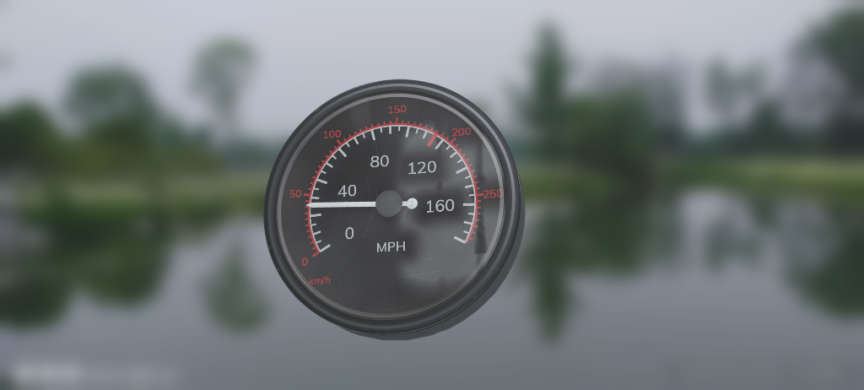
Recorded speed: 25 mph
